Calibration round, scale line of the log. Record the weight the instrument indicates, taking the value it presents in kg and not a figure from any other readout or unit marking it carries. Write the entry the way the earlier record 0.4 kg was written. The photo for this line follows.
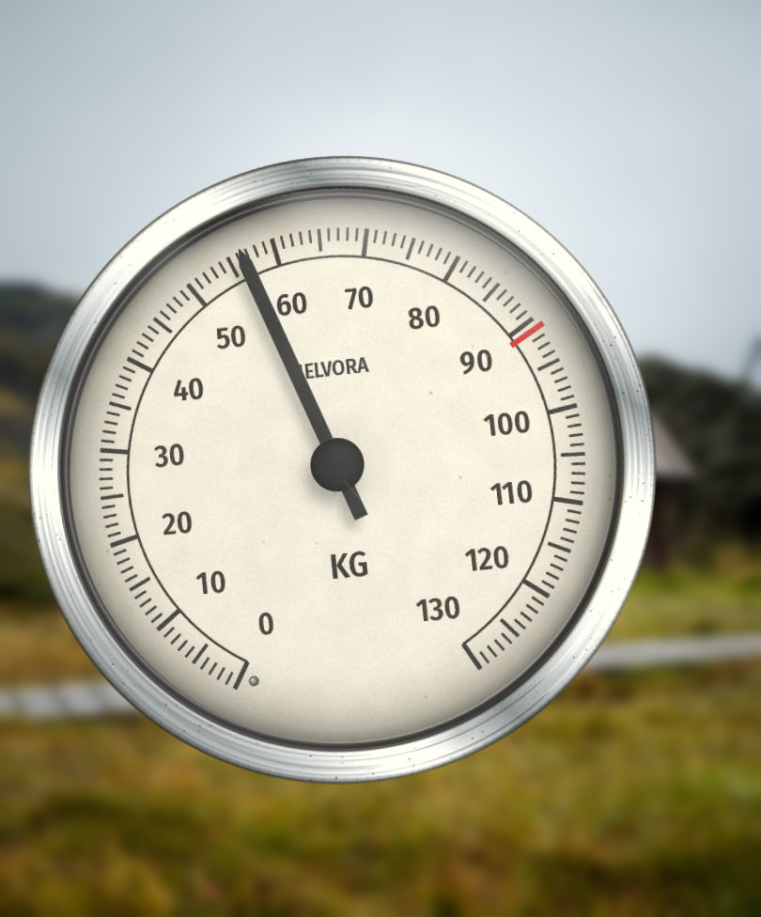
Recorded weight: 56.5 kg
